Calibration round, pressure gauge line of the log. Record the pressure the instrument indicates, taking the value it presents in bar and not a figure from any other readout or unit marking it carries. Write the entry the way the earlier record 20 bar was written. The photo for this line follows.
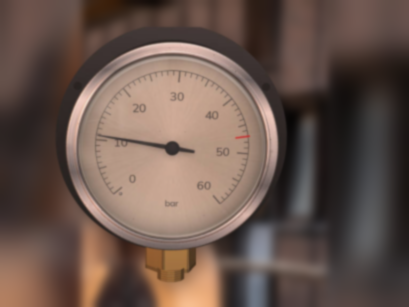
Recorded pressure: 11 bar
